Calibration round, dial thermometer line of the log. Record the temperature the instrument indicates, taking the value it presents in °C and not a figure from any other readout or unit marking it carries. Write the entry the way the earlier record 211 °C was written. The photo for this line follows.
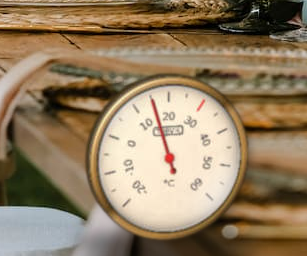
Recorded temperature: 15 °C
